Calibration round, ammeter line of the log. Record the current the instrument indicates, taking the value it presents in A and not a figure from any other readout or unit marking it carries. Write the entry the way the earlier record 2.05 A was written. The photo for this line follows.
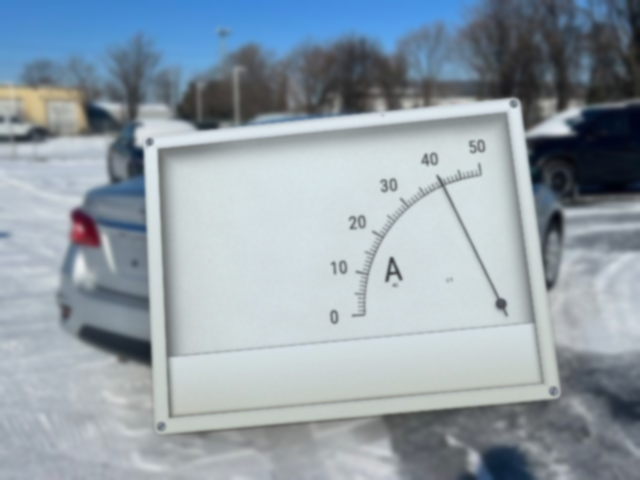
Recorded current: 40 A
